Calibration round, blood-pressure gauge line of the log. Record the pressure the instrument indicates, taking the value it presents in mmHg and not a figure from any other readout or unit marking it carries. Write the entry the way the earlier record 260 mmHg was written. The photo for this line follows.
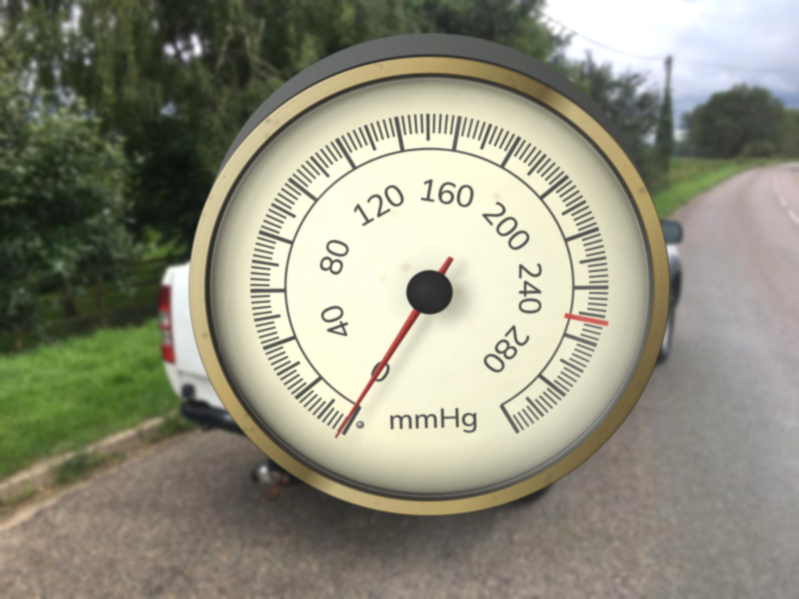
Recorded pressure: 2 mmHg
